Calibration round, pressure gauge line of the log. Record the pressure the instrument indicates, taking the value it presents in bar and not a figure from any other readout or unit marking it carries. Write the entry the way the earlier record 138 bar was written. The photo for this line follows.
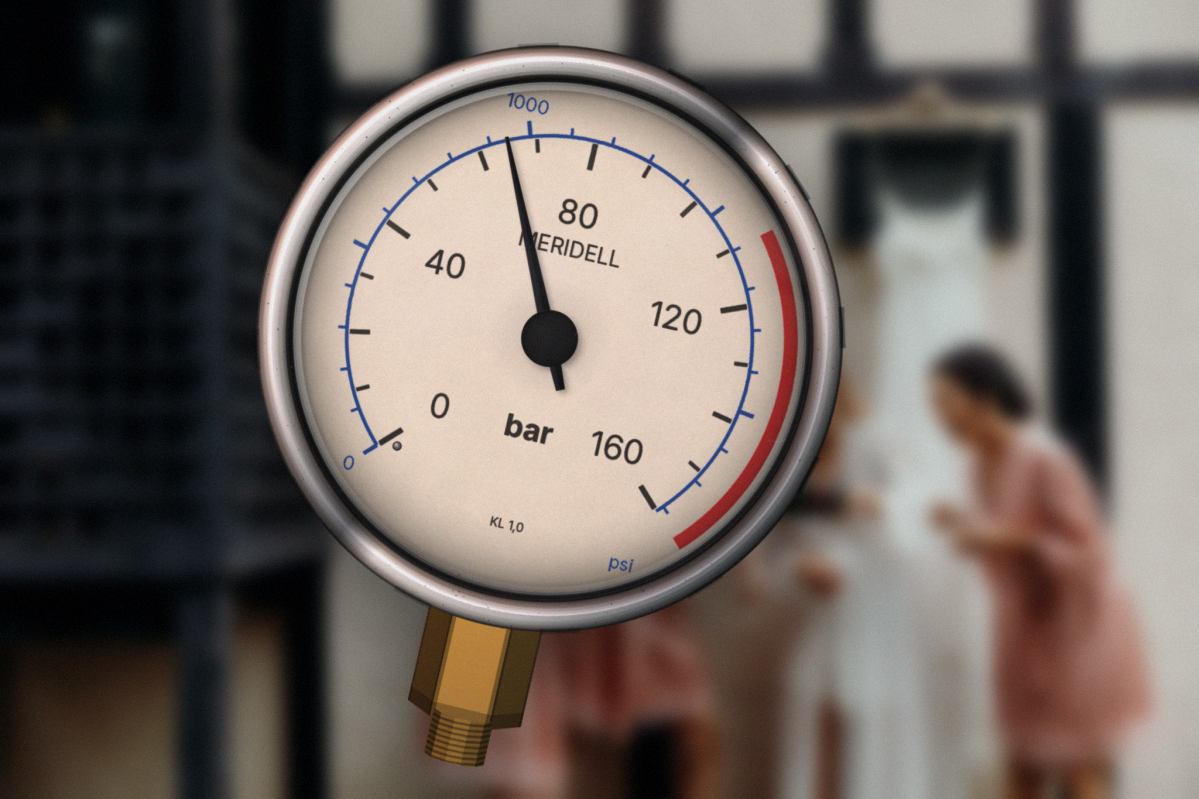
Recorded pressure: 65 bar
